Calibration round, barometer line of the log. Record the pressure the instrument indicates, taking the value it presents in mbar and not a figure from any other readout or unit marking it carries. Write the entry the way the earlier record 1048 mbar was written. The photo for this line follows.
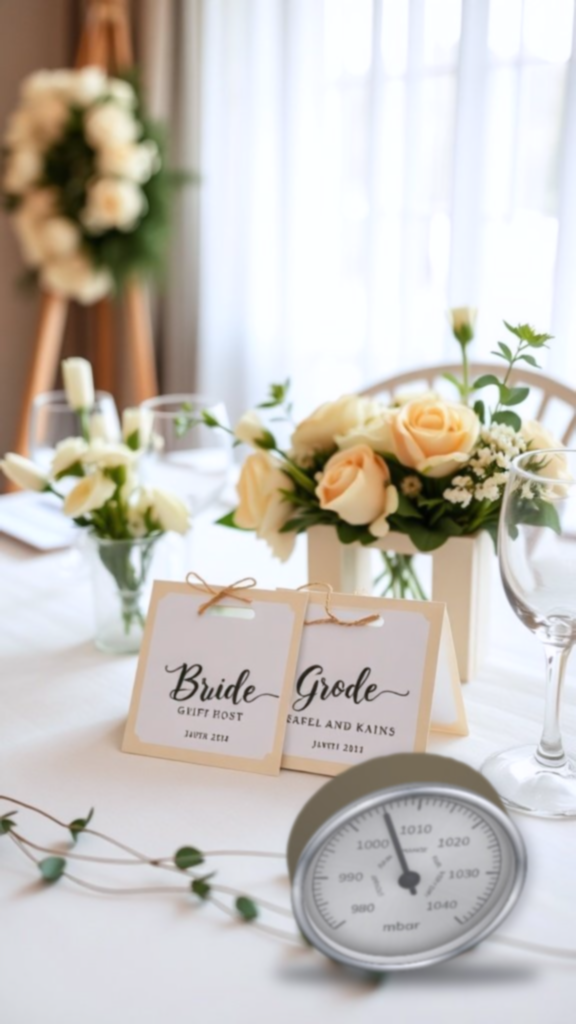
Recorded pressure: 1005 mbar
